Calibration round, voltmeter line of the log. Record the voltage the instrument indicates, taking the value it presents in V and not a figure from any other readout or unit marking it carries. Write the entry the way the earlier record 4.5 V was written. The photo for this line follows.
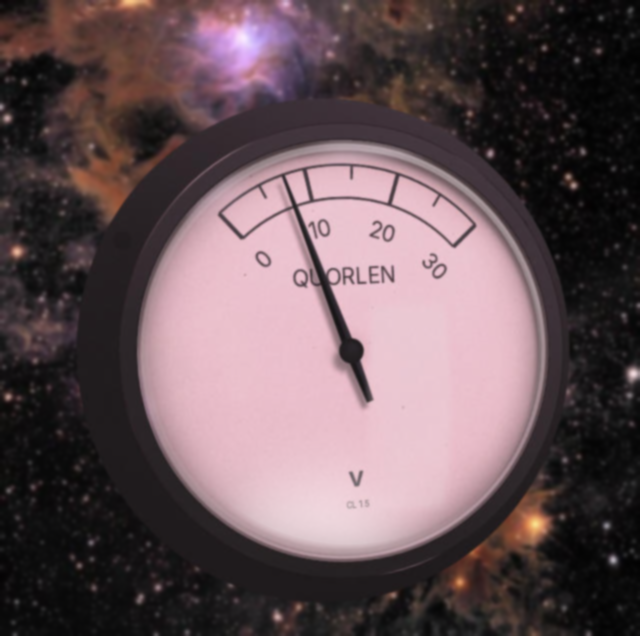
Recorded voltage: 7.5 V
